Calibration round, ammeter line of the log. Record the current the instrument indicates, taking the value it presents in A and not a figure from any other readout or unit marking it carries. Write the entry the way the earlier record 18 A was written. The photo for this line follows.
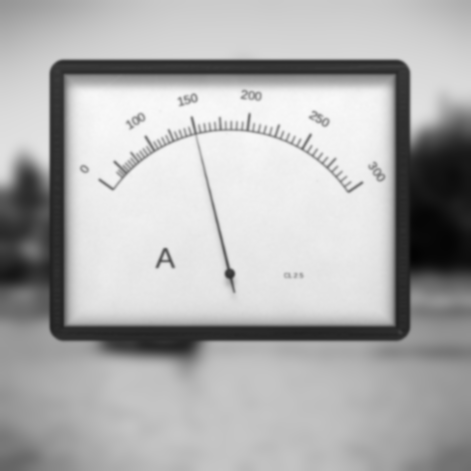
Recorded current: 150 A
